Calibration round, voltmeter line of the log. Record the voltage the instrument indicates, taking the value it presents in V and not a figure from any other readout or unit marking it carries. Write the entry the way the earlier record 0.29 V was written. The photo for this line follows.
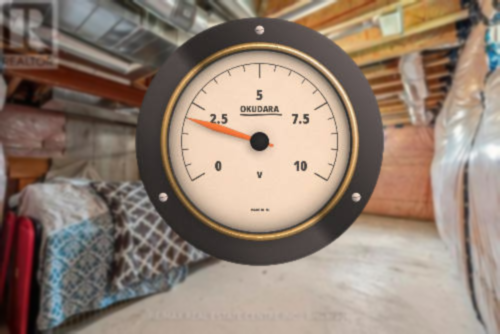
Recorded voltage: 2 V
